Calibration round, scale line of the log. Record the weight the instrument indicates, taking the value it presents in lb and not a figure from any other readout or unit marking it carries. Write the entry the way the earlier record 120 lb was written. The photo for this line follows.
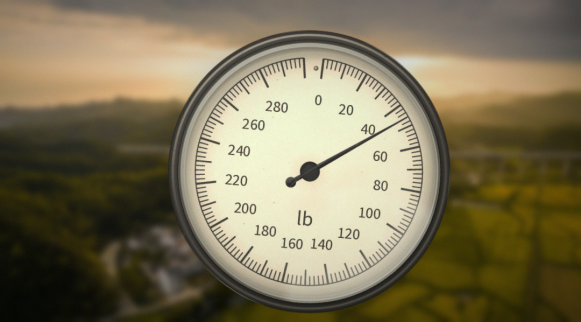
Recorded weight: 46 lb
